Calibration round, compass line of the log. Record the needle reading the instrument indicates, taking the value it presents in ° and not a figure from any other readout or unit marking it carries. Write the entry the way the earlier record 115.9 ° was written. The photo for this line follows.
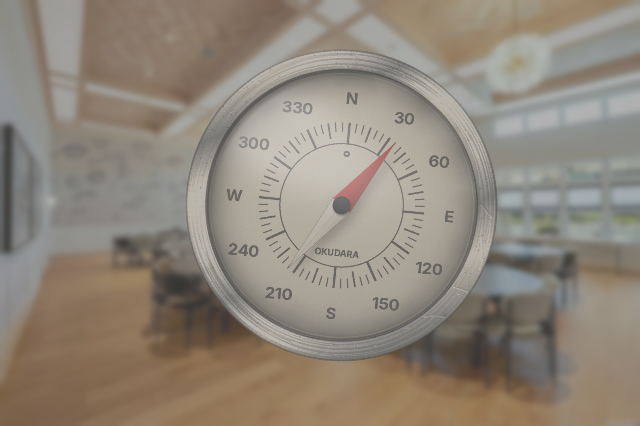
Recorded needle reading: 35 °
